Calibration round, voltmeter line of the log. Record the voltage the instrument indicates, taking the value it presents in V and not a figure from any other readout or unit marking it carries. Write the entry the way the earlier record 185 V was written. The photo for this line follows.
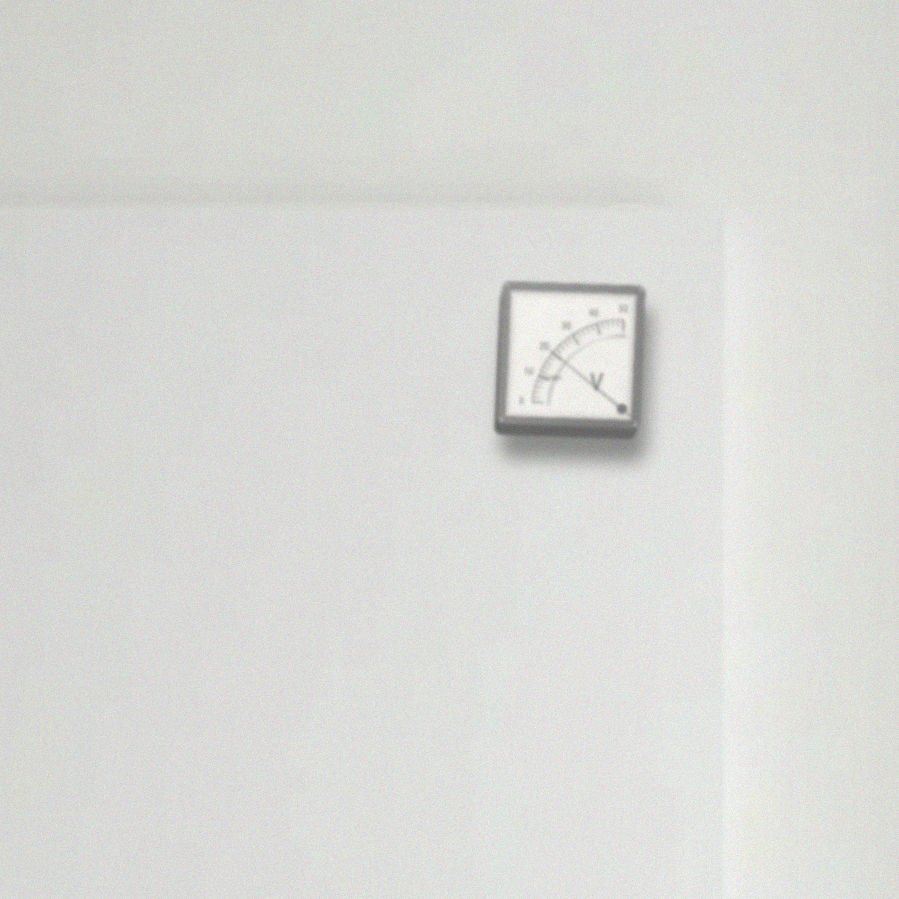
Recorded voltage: 20 V
